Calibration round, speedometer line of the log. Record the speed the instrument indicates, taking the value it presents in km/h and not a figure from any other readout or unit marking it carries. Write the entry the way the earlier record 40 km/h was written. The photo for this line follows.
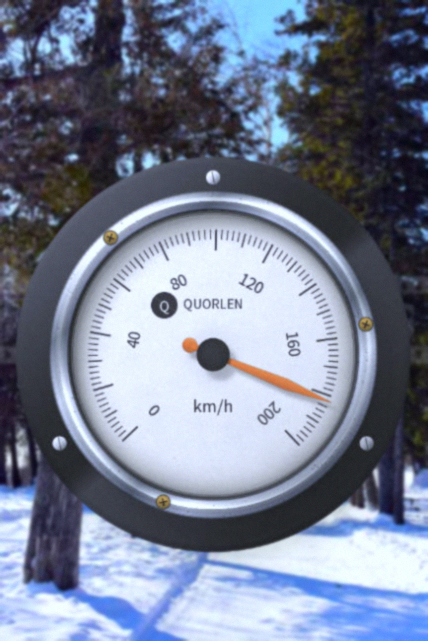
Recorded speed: 182 km/h
